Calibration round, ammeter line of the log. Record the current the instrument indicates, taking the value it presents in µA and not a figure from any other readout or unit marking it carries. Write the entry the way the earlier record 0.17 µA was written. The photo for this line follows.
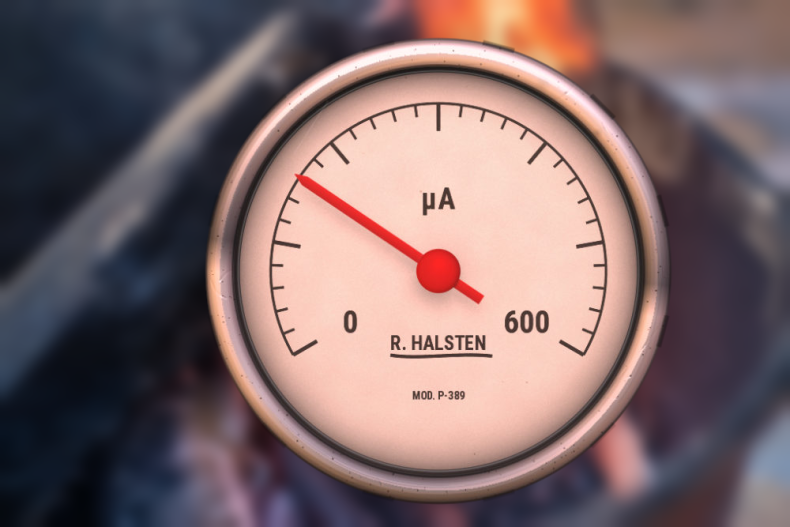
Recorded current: 160 µA
